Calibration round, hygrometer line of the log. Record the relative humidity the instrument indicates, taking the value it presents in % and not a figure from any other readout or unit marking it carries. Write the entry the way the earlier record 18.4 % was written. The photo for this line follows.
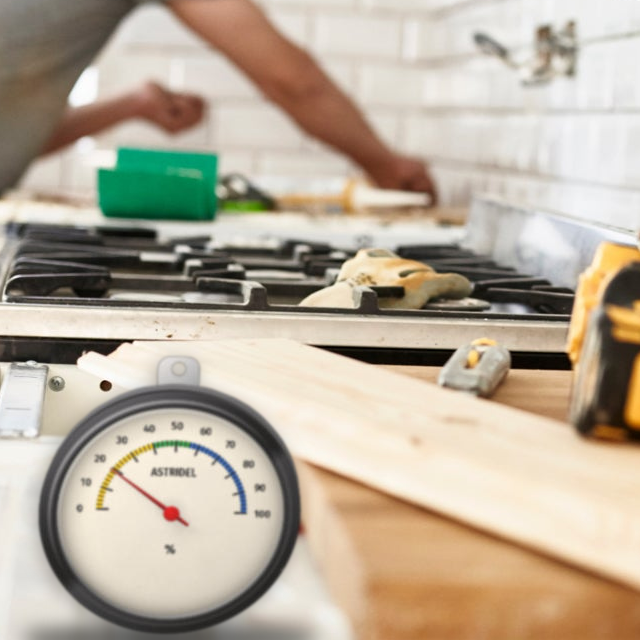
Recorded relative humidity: 20 %
